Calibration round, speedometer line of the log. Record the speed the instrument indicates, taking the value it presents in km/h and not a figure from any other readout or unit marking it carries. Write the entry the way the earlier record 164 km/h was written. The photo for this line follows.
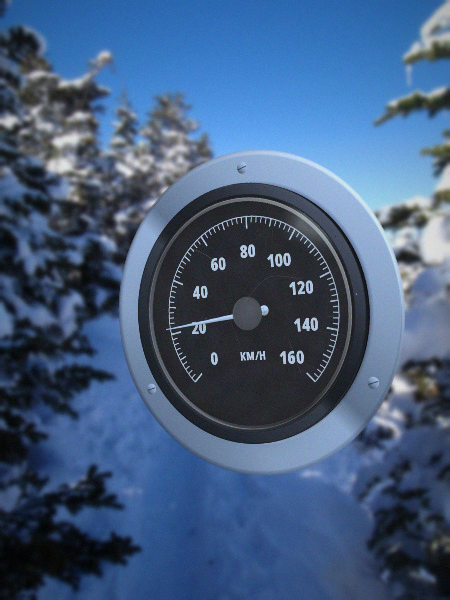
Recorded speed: 22 km/h
